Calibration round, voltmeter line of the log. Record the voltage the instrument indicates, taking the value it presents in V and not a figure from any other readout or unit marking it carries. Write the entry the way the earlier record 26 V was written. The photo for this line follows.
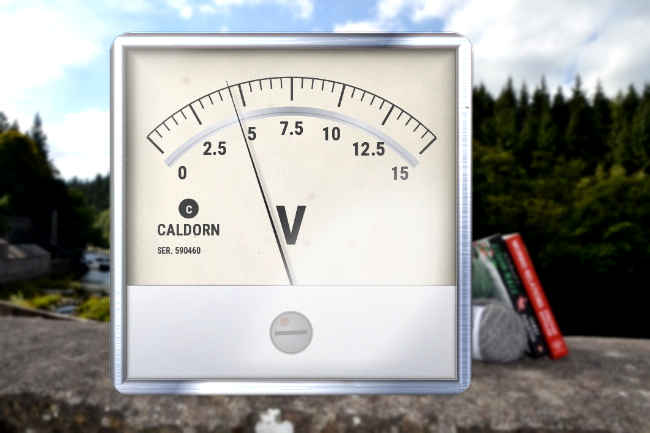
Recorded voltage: 4.5 V
